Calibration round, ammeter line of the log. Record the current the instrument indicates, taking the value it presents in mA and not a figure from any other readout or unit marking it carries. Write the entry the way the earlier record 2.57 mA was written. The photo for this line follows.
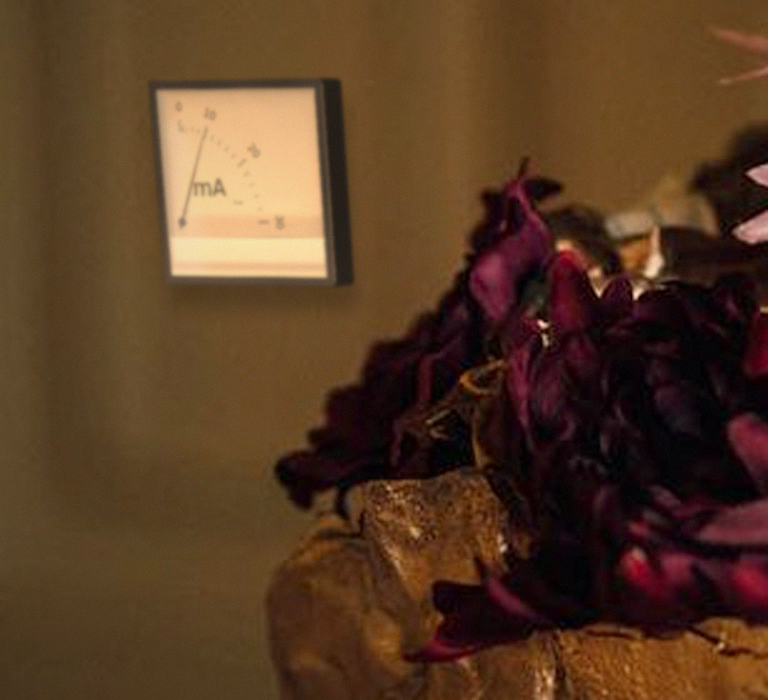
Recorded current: 10 mA
